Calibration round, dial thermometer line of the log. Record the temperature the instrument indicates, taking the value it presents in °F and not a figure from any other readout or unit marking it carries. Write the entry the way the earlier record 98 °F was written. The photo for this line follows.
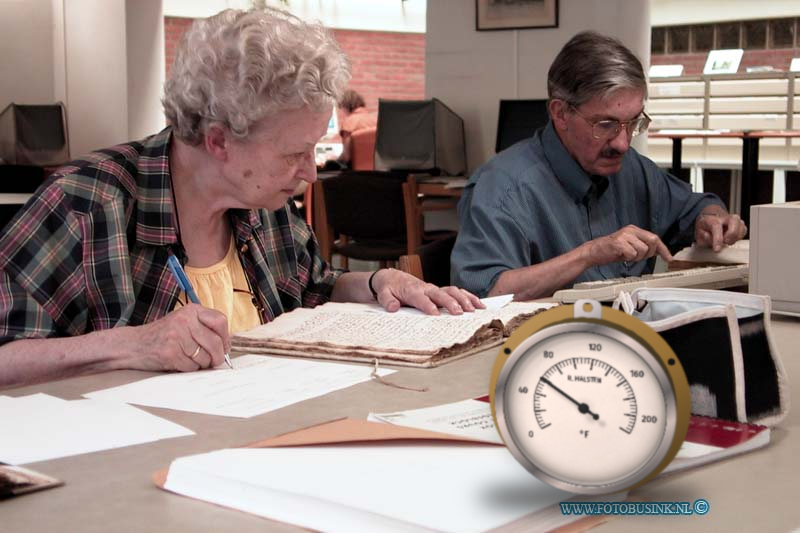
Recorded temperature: 60 °F
